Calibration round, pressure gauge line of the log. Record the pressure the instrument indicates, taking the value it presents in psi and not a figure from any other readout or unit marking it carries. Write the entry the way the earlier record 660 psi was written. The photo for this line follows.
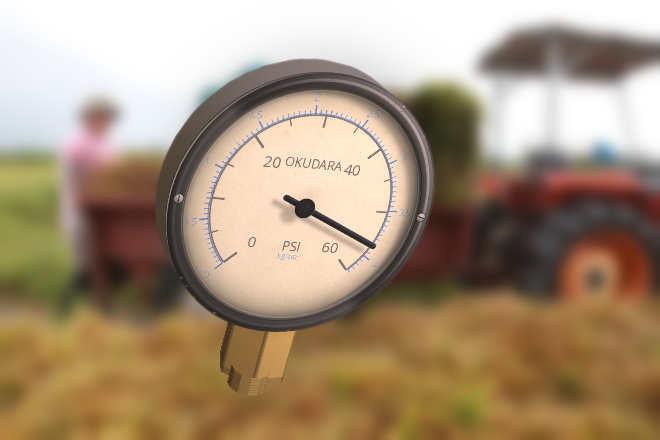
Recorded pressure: 55 psi
